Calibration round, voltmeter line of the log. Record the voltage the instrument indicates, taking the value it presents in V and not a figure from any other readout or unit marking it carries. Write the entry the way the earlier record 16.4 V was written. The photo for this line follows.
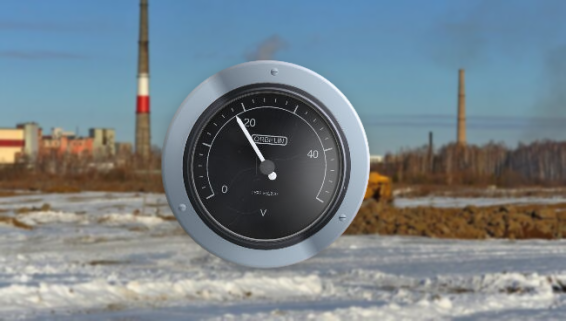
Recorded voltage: 18 V
